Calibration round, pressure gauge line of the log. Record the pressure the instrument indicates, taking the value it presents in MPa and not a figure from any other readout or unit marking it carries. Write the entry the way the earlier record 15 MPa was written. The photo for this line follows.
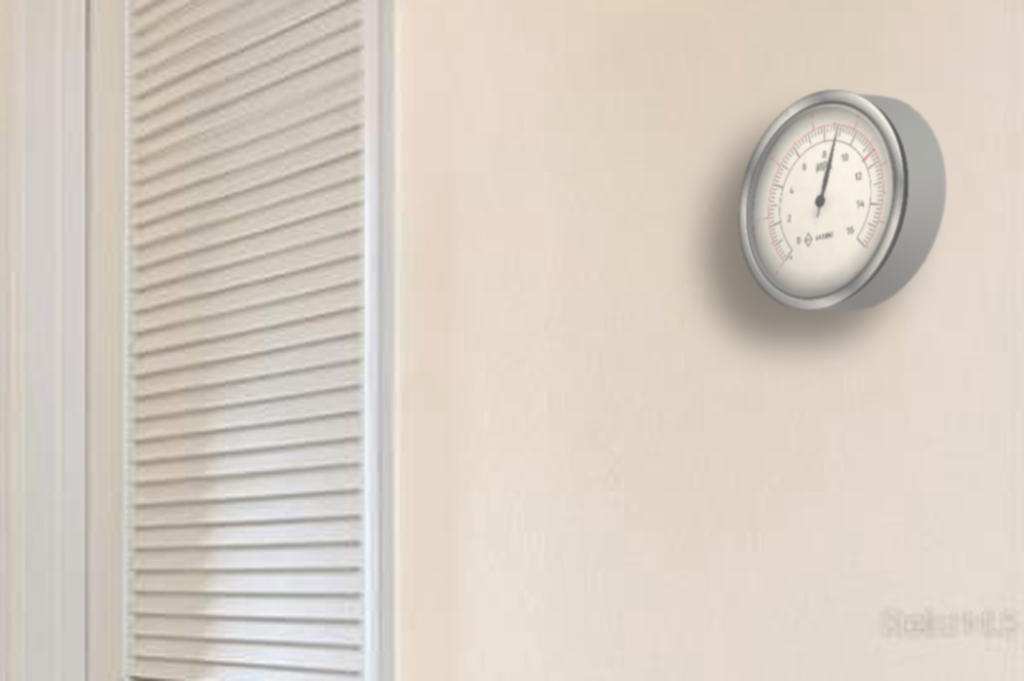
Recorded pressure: 9 MPa
